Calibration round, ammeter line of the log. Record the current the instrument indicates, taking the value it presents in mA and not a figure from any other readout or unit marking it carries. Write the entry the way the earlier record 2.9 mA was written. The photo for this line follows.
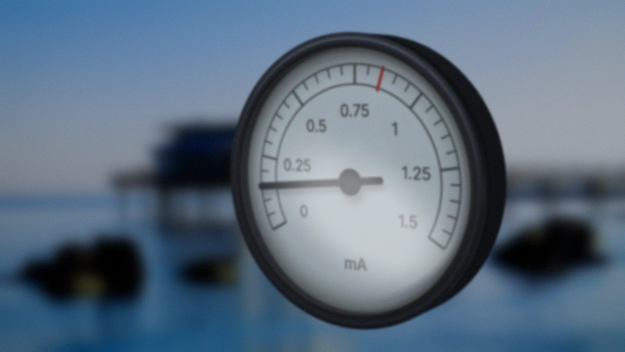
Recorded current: 0.15 mA
